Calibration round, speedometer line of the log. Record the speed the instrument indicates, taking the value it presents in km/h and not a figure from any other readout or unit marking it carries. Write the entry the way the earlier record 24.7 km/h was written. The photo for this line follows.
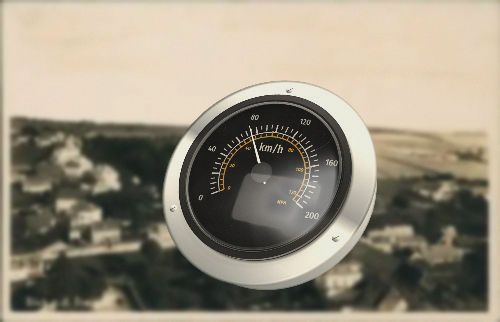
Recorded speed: 75 km/h
